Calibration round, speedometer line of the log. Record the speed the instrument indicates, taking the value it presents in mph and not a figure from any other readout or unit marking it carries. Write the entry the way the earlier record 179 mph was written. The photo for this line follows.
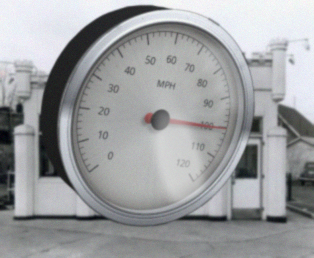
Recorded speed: 100 mph
